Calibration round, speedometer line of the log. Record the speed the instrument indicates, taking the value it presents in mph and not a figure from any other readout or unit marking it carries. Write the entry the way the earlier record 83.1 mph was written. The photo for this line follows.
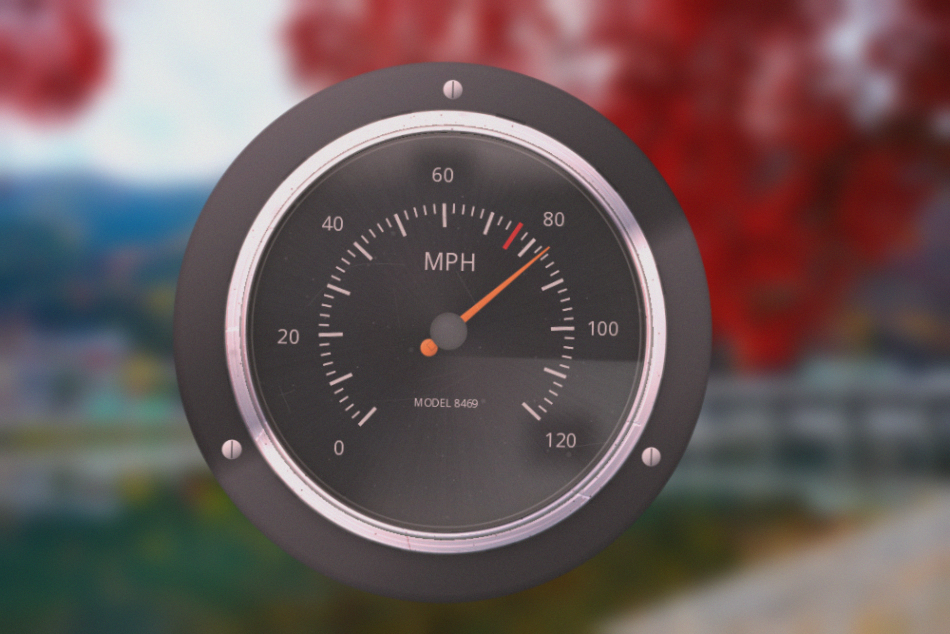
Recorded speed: 83 mph
